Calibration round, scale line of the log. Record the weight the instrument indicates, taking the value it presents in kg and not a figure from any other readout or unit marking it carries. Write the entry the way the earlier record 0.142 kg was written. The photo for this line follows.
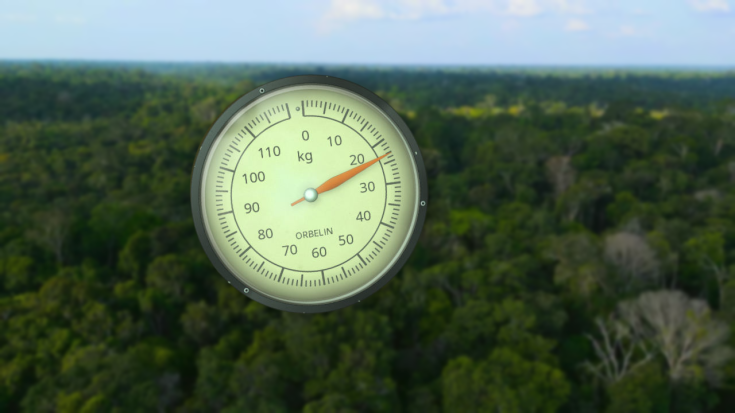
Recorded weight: 23 kg
